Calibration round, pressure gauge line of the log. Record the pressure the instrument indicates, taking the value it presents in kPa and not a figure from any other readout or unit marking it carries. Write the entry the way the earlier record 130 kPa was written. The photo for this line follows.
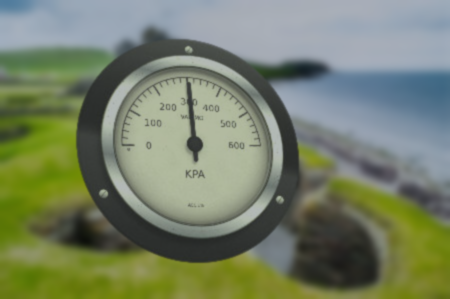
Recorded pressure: 300 kPa
